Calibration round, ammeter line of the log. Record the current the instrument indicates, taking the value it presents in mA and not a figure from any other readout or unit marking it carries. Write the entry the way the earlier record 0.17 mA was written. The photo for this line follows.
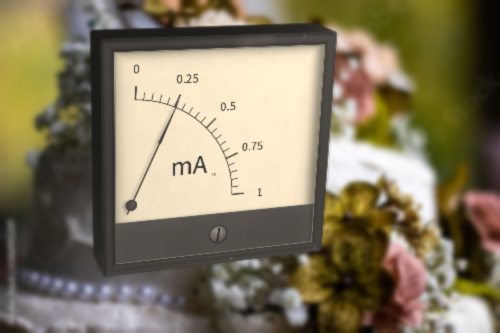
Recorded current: 0.25 mA
